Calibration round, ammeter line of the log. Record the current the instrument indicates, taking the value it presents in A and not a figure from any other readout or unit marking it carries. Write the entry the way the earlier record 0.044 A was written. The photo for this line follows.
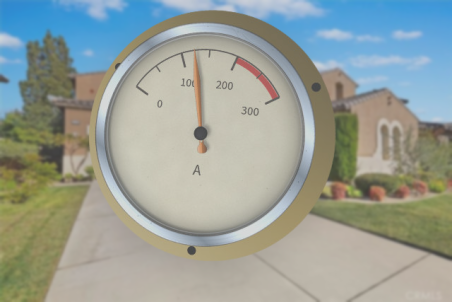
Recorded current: 125 A
